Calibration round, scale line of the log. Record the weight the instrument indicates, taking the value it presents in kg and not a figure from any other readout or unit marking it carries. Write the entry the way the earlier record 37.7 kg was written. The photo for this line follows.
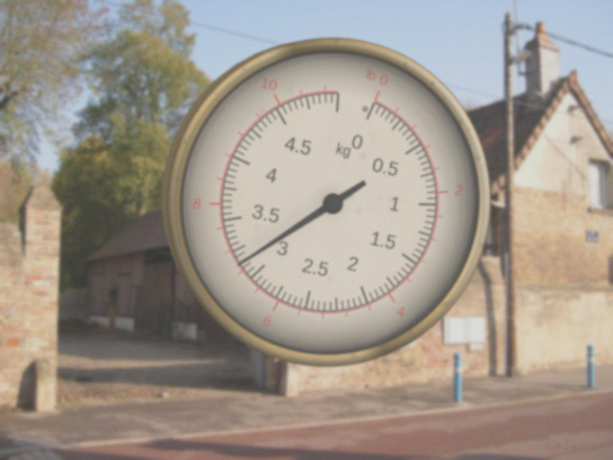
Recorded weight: 3.15 kg
